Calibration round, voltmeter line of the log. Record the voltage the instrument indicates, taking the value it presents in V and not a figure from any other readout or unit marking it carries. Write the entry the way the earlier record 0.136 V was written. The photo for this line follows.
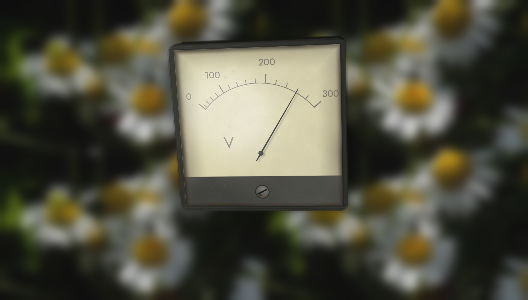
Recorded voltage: 260 V
